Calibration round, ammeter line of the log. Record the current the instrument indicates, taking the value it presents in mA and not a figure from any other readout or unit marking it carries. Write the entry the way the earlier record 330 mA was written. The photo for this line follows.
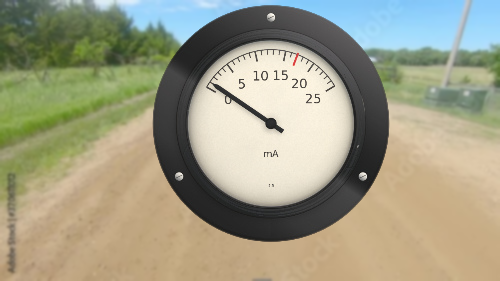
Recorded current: 1 mA
